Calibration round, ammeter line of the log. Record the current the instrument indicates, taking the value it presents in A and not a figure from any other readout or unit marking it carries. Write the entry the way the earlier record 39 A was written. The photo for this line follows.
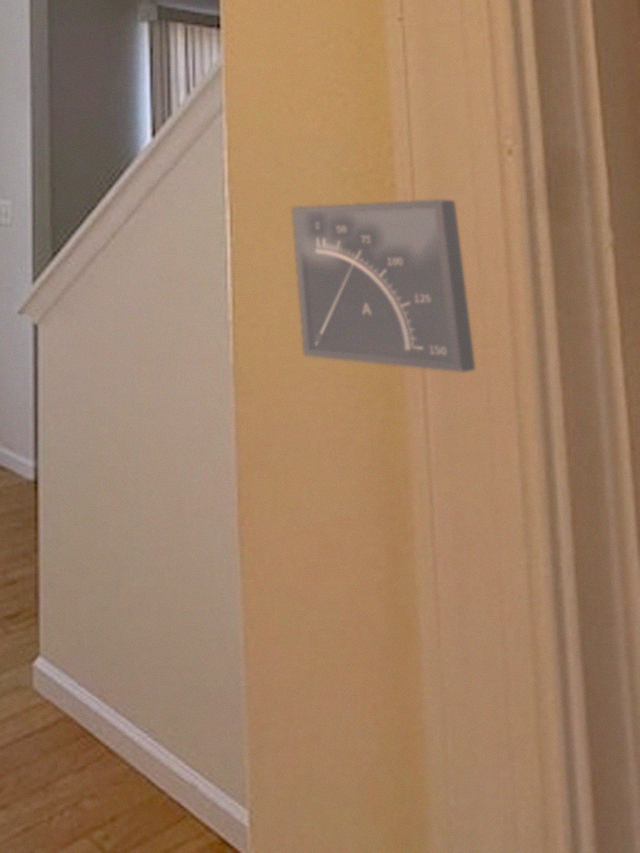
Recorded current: 75 A
